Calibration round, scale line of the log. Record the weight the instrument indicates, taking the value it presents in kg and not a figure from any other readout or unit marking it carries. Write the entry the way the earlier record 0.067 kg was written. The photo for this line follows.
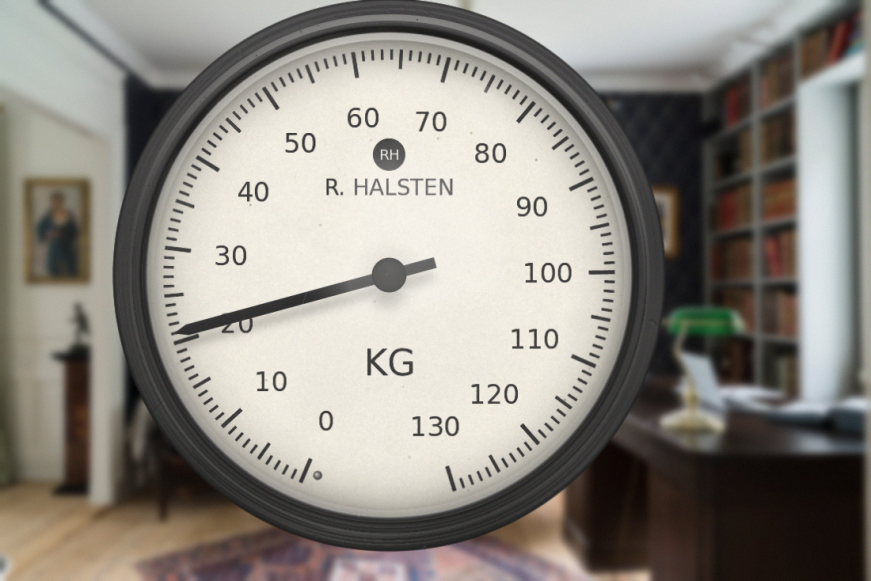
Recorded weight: 21 kg
